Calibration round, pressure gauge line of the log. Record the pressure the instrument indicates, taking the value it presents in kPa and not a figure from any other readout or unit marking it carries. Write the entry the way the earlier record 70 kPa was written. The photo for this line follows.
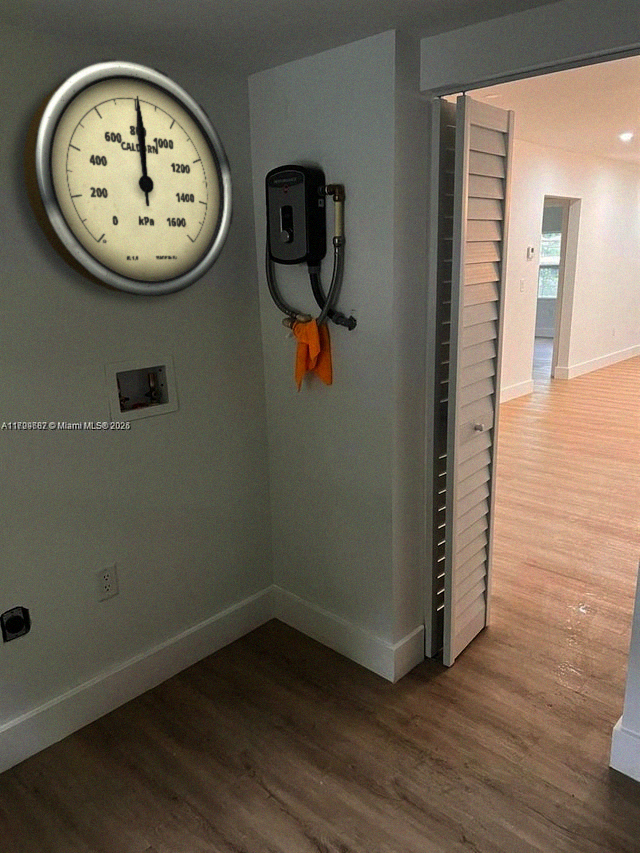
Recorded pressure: 800 kPa
